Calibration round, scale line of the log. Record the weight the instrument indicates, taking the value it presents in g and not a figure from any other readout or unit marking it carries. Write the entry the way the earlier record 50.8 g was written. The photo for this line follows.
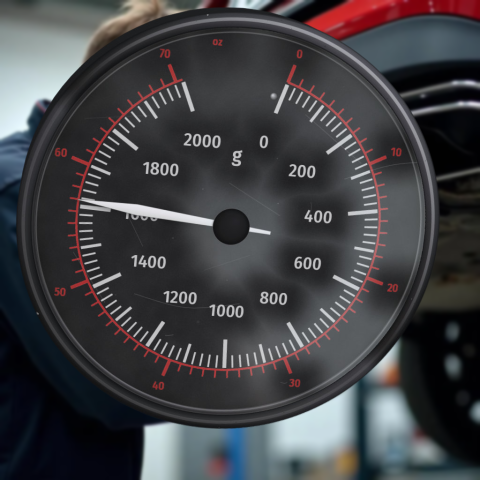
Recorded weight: 1620 g
